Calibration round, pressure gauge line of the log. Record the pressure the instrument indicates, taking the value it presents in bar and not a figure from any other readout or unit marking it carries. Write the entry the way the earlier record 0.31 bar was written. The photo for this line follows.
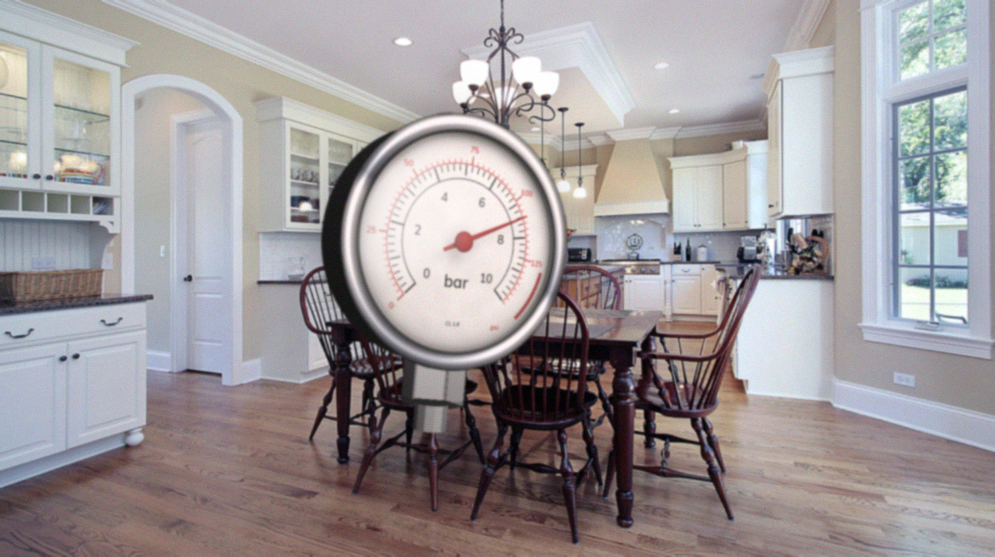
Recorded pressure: 7.4 bar
